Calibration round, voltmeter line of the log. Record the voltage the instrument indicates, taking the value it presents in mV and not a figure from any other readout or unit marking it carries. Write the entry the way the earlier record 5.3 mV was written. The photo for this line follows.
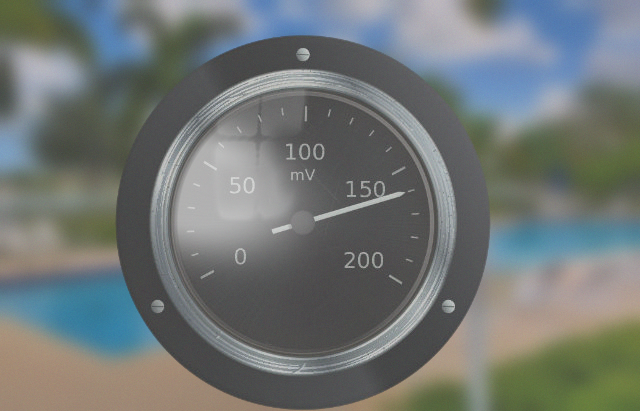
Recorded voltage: 160 mV
